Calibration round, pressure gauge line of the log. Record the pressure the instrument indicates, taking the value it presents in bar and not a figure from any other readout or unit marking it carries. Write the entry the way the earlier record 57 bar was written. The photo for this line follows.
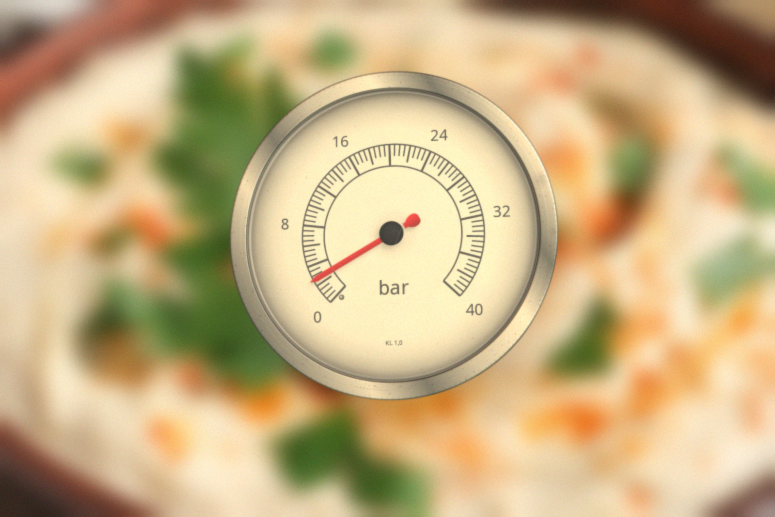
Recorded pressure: 2.5 bar
